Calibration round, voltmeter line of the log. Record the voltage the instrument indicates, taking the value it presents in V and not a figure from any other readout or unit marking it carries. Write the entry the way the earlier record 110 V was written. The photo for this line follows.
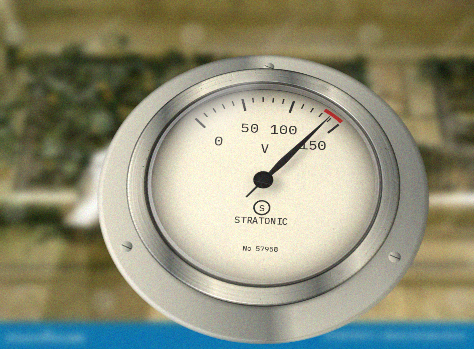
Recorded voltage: 140 V
